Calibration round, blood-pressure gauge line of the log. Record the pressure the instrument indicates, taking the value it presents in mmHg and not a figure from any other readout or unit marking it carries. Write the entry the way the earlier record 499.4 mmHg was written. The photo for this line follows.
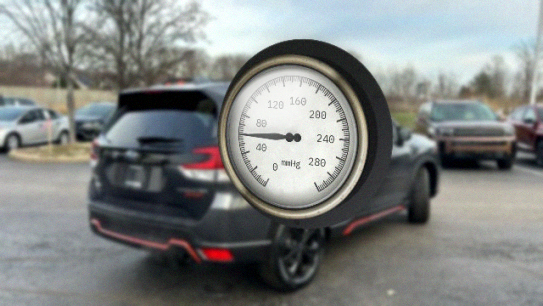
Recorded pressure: 60 mmHg
